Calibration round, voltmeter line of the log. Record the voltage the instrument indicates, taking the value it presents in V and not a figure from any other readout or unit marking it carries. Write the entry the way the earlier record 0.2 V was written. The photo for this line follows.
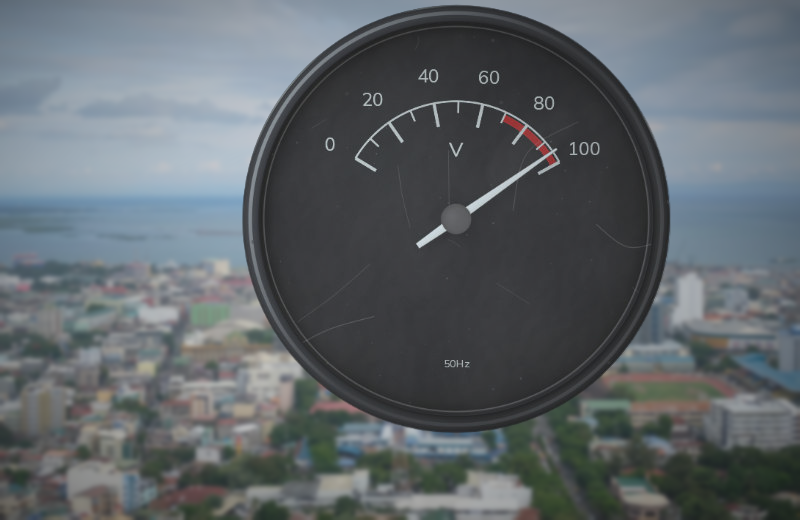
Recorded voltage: 95 V
